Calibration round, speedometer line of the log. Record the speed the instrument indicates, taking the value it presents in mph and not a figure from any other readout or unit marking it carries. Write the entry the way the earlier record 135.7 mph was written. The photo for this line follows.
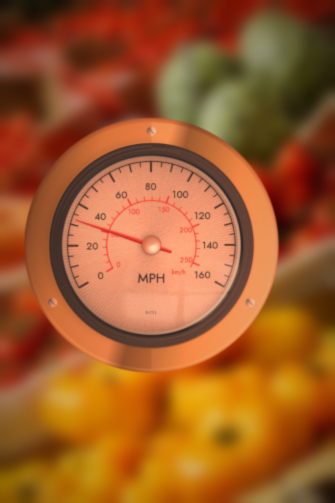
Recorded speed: 32.5 mph
